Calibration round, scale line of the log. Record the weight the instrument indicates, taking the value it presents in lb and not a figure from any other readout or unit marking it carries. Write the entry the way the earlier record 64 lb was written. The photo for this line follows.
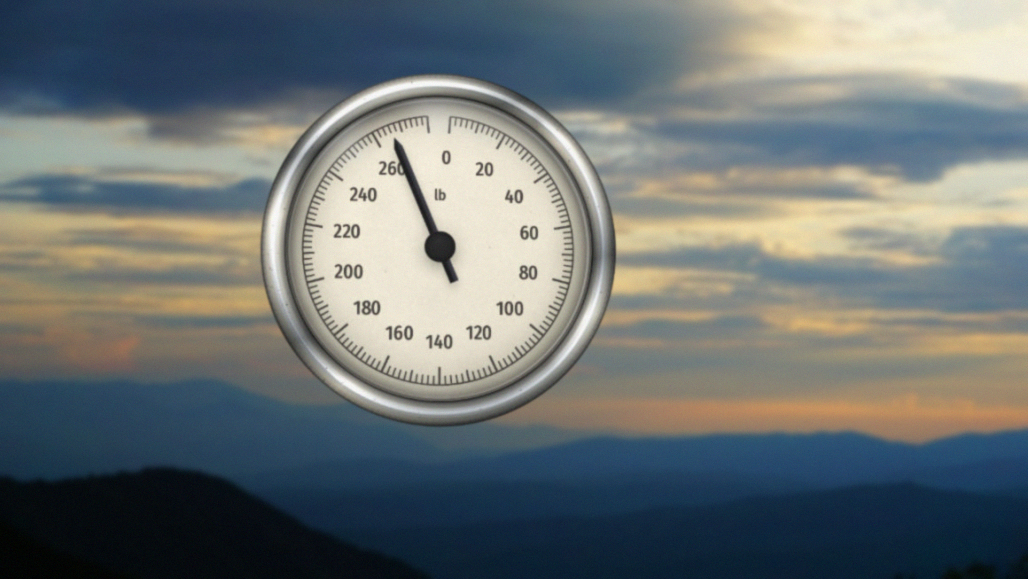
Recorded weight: 266 lb
